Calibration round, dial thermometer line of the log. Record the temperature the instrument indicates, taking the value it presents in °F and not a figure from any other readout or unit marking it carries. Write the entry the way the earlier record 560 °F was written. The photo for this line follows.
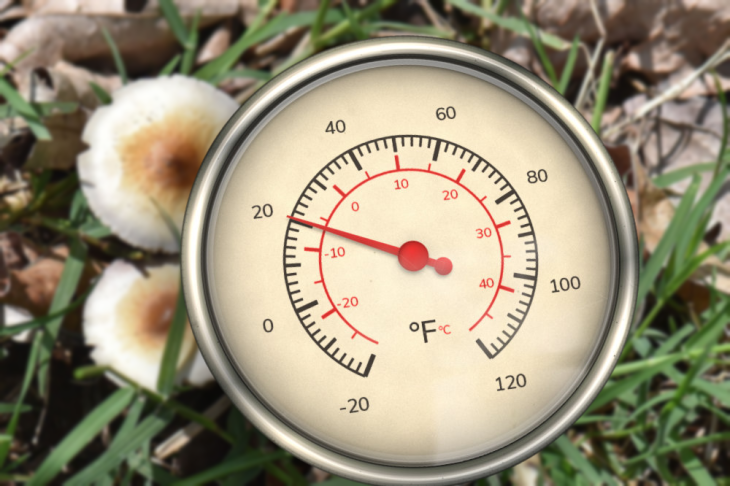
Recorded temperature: 20 °F
